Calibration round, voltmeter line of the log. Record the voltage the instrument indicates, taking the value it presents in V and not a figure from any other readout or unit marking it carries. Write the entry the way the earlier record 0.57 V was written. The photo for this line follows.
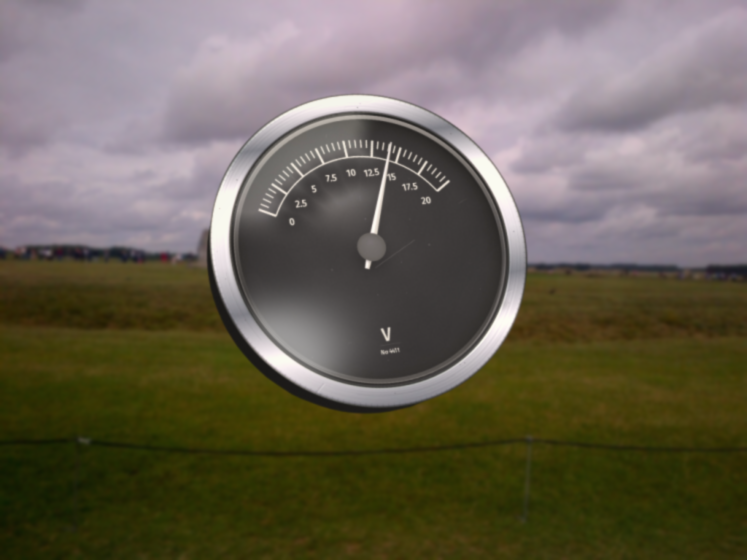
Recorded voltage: 14 V
